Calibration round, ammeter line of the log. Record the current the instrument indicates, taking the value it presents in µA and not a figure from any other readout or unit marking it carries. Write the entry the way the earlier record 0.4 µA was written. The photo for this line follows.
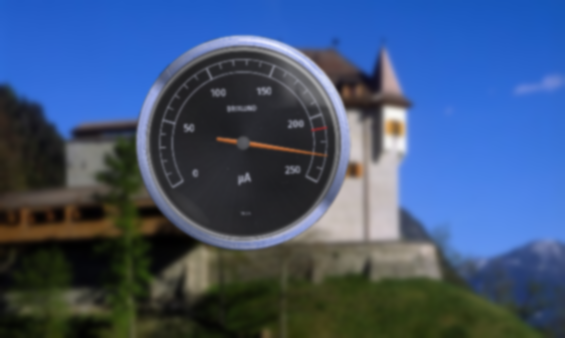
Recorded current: 230 µA
